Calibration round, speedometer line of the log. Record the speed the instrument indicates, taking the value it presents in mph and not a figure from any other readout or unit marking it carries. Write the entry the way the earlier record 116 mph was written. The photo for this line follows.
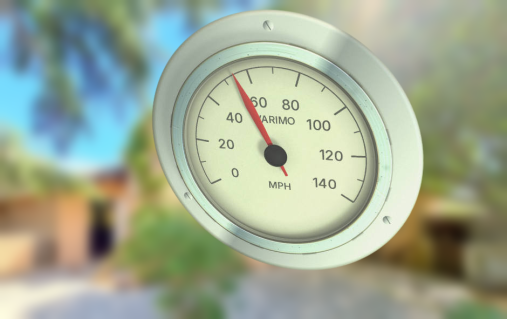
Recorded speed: 55 mph
